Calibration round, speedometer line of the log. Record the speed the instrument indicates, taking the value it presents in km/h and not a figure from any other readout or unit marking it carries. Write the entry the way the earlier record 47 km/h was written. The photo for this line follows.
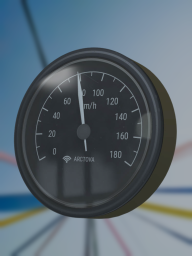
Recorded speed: 80 km/h
